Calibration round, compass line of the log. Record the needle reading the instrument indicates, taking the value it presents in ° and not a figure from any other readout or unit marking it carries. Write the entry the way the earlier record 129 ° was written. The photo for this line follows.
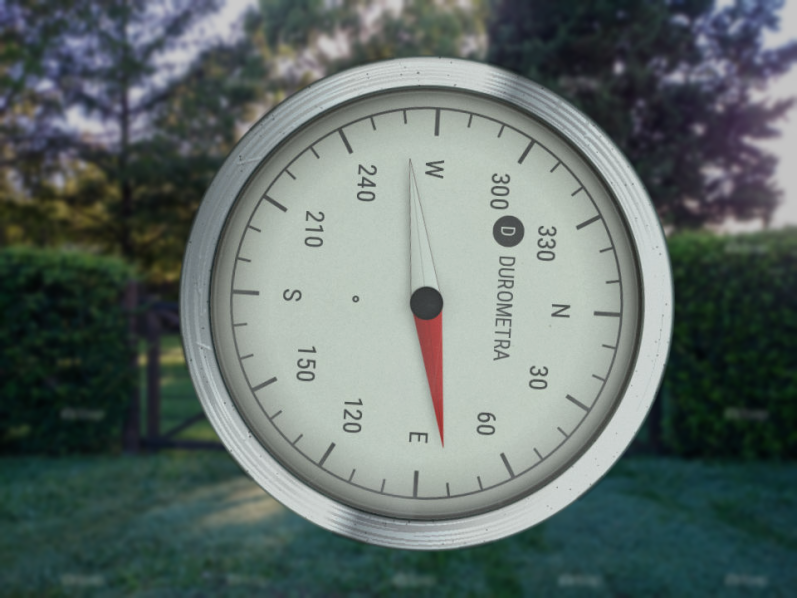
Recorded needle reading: 80 °
